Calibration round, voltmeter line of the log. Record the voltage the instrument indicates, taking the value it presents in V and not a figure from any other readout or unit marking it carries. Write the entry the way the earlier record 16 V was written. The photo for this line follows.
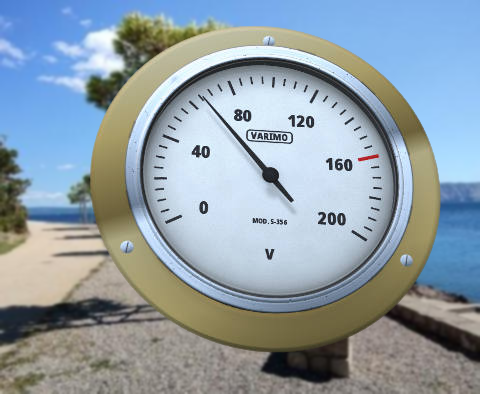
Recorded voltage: 65 V
